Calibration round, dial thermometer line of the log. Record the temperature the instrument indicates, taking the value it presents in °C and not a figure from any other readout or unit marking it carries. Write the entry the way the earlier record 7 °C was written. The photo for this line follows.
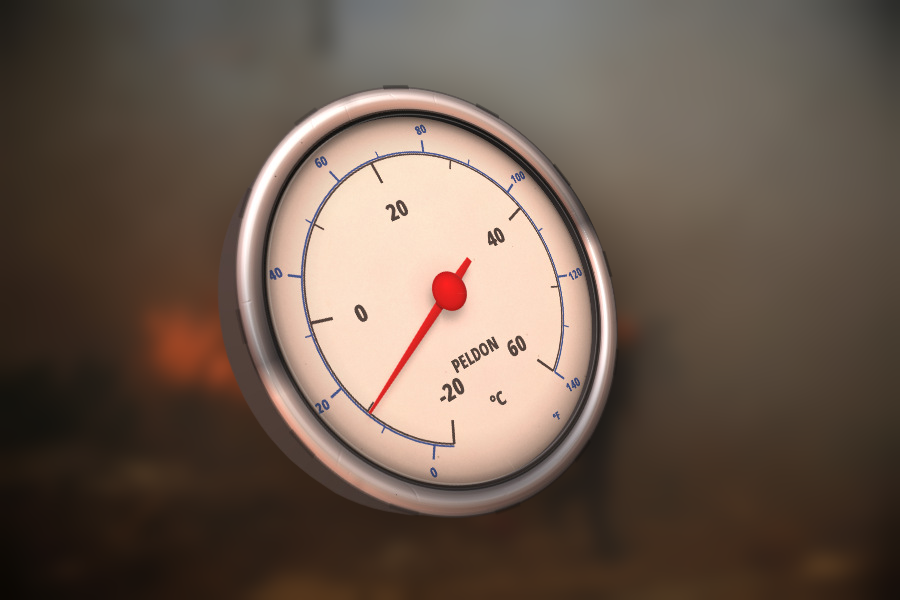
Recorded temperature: -10 °C
